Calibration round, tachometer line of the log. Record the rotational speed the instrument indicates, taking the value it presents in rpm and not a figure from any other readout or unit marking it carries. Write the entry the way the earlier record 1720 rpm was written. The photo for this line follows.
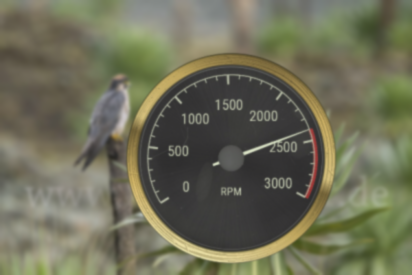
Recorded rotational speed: 2400 rpm
